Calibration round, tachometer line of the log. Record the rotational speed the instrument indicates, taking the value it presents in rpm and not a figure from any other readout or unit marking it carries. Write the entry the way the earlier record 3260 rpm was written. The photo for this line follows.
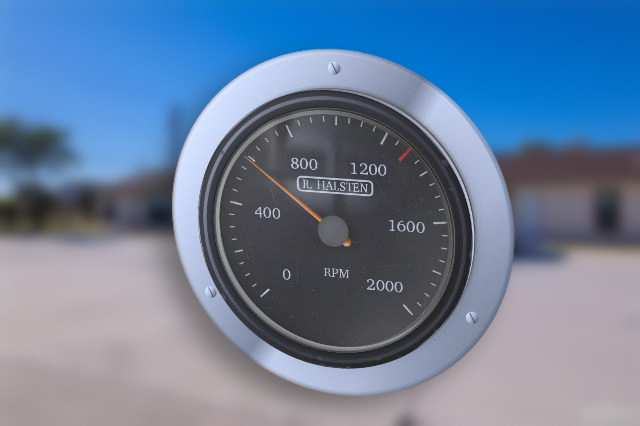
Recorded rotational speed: 600 rpm
